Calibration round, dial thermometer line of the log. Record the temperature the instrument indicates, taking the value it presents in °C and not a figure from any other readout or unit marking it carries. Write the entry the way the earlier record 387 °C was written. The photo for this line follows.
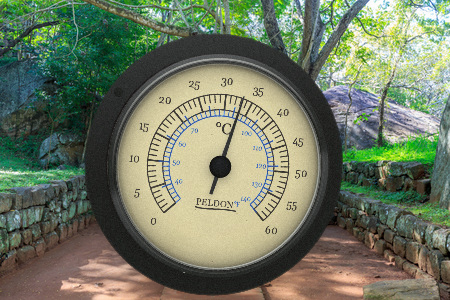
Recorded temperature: 33 °C
